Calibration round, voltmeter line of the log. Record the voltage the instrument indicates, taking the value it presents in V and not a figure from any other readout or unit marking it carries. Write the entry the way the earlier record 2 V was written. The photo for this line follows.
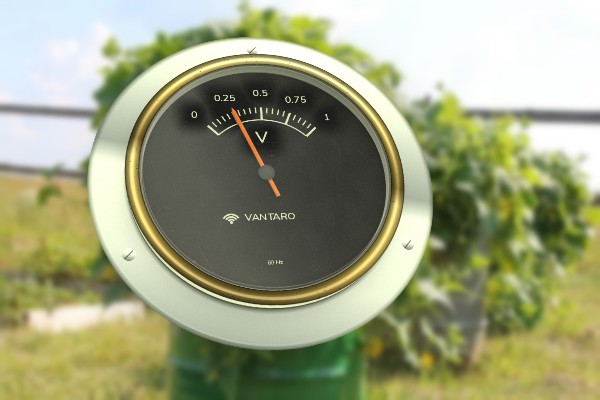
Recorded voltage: 0.25 V
